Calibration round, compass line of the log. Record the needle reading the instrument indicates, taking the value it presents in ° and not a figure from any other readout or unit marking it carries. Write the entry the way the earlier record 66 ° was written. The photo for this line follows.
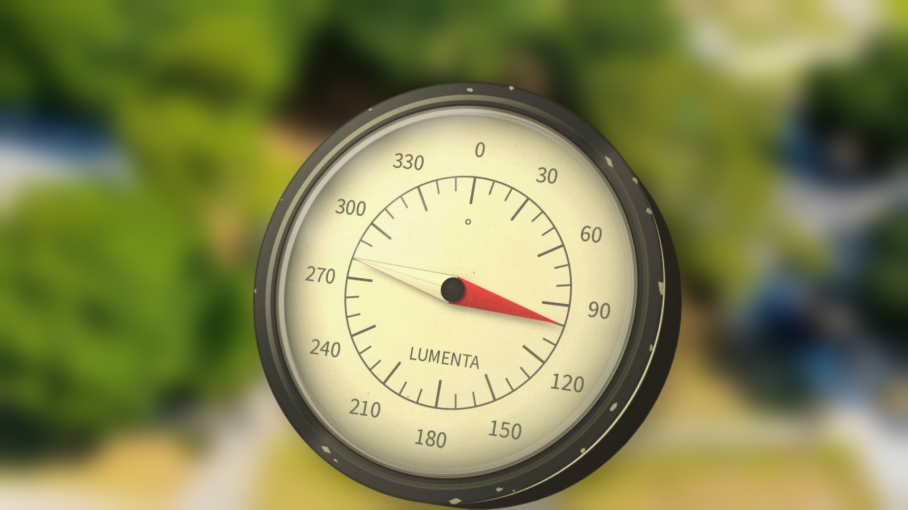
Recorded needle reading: 100 °
